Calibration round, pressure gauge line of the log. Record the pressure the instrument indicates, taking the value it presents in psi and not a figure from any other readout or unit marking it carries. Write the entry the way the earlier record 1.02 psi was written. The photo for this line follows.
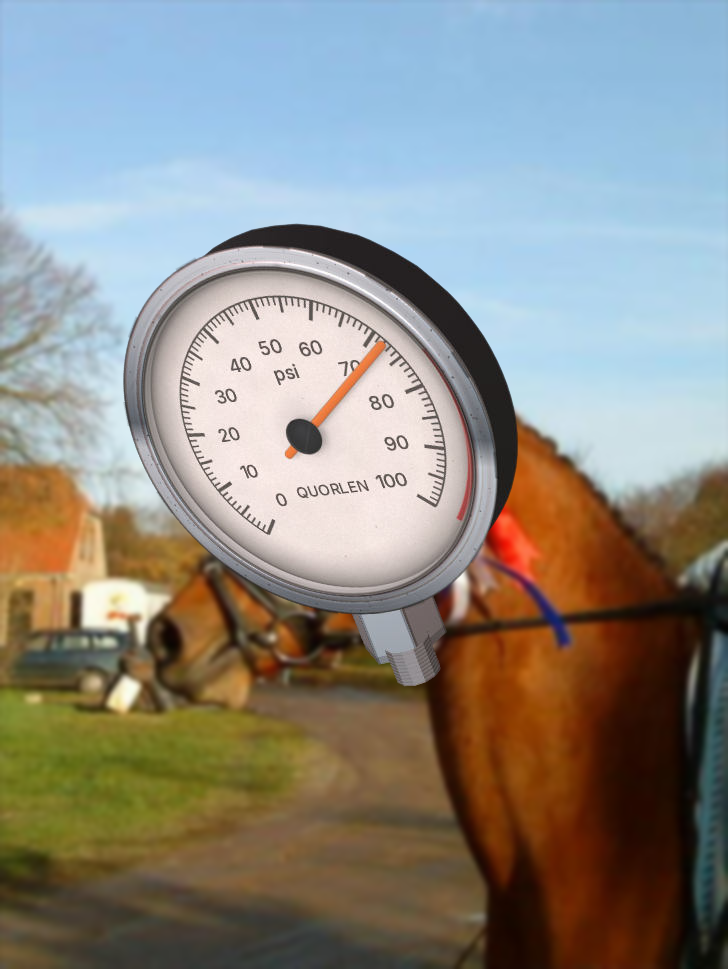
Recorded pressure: 72 psi
